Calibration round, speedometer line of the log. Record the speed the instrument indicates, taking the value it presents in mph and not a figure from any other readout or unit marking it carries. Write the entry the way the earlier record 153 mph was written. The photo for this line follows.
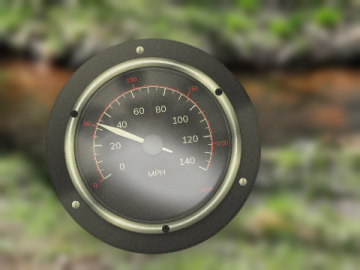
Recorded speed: 32.5 mph
